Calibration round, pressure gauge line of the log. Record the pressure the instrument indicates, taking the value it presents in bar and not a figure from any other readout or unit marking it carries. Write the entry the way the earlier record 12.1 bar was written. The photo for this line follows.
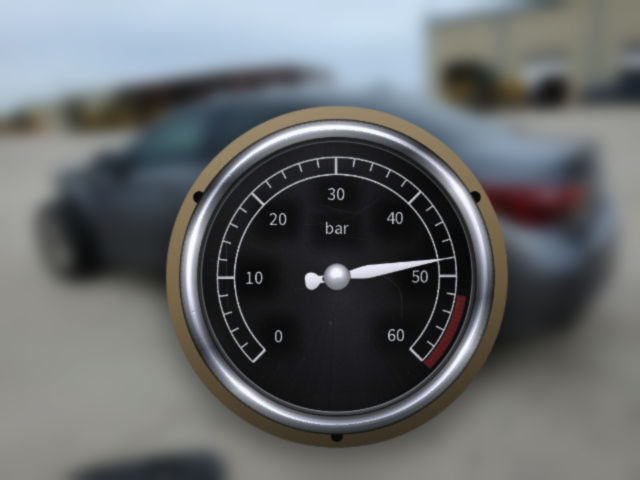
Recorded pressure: 48 bar
